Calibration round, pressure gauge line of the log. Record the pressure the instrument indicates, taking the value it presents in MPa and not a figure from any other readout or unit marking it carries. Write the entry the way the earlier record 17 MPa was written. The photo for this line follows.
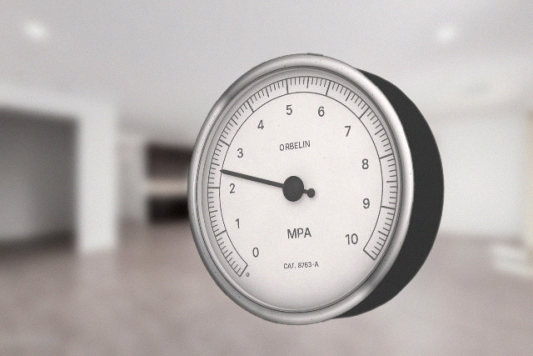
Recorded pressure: 2.4 MPa
